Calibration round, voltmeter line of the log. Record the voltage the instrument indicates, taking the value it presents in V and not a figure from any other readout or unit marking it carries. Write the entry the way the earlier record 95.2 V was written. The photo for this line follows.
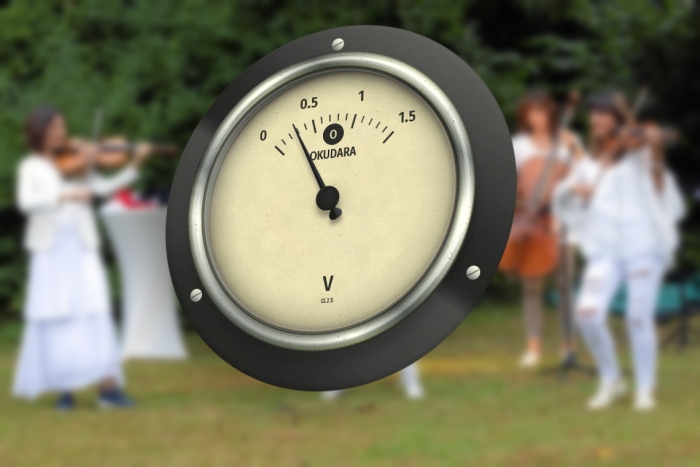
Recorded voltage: 0.3 V
